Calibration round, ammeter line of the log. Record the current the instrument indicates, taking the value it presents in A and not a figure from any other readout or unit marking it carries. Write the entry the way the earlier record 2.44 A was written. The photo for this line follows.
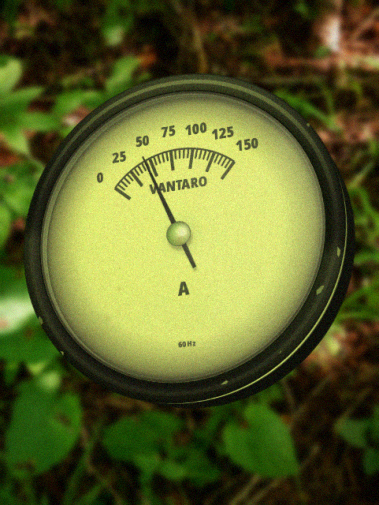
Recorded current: 45 A
